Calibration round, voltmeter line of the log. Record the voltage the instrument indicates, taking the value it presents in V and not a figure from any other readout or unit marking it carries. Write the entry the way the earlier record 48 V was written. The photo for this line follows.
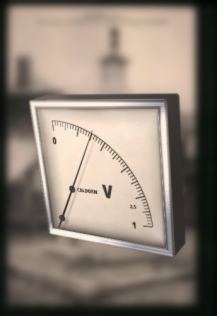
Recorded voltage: 0.3 V
